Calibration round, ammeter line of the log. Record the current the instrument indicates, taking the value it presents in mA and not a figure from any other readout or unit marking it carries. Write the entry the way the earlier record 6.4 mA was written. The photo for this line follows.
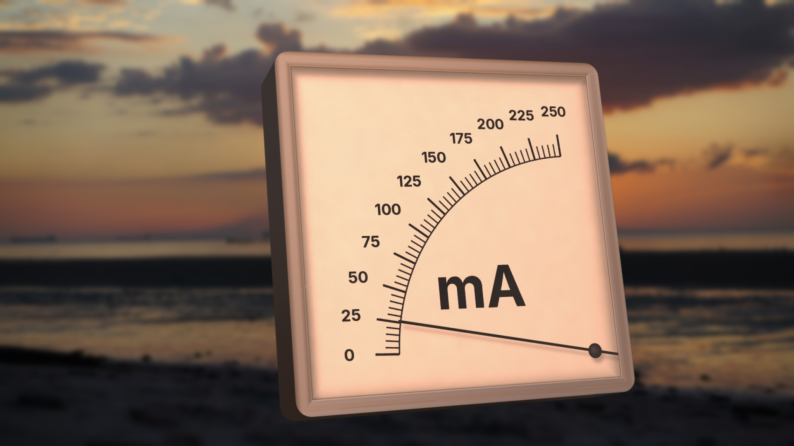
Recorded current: 25 mA
